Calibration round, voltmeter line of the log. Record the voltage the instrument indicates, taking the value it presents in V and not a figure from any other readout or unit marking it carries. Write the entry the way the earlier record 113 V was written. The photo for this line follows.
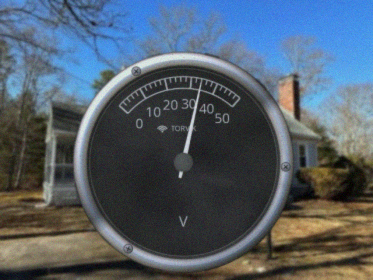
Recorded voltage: 34 V
